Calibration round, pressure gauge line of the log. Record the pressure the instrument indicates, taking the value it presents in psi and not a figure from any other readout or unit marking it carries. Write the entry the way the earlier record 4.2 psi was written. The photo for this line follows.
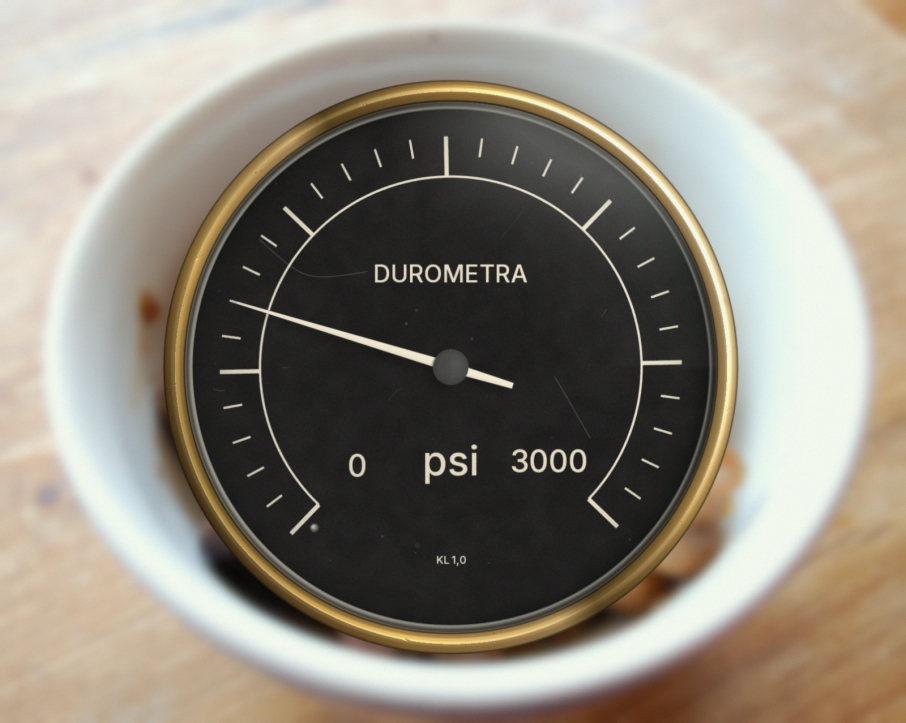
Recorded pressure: 700 psi
